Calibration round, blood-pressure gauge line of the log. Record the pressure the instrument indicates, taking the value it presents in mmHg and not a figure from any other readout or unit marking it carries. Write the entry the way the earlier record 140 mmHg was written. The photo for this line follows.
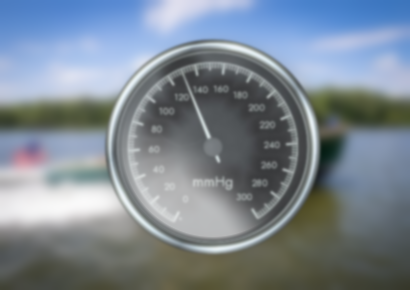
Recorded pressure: 130 mmHg
